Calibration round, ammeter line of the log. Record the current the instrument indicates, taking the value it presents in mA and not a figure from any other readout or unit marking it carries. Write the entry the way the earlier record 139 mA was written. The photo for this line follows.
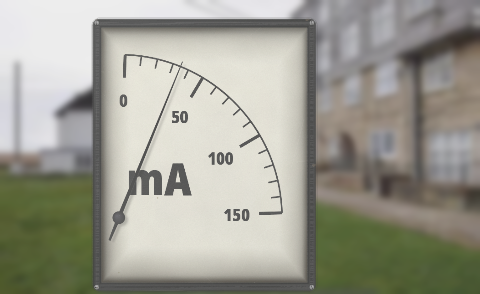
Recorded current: 35 mA
